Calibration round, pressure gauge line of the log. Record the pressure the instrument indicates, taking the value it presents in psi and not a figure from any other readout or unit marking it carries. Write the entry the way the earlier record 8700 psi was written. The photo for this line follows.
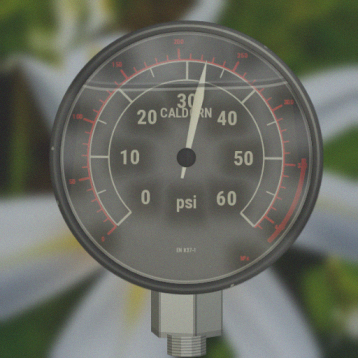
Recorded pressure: 32.5 psi
